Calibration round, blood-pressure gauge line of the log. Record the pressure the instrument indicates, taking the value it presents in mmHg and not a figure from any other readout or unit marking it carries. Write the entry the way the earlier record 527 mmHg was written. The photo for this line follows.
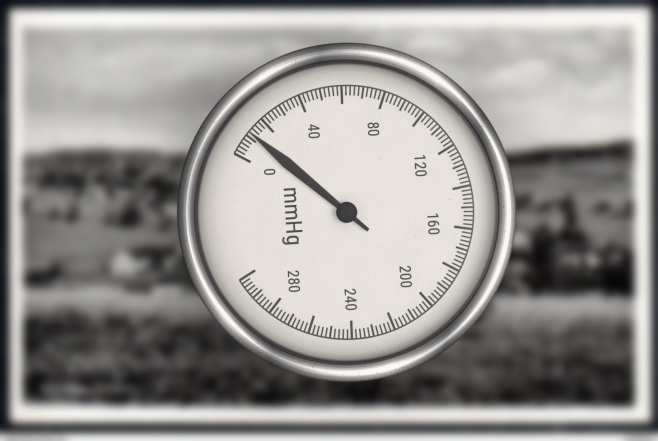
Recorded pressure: 12 mmHg
